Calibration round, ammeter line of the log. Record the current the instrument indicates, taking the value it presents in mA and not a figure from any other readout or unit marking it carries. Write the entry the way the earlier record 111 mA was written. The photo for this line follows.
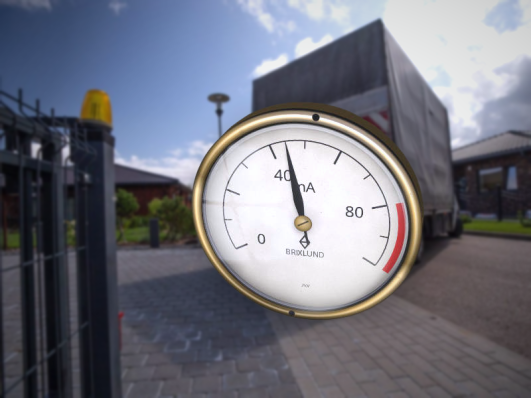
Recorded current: 45 mA
